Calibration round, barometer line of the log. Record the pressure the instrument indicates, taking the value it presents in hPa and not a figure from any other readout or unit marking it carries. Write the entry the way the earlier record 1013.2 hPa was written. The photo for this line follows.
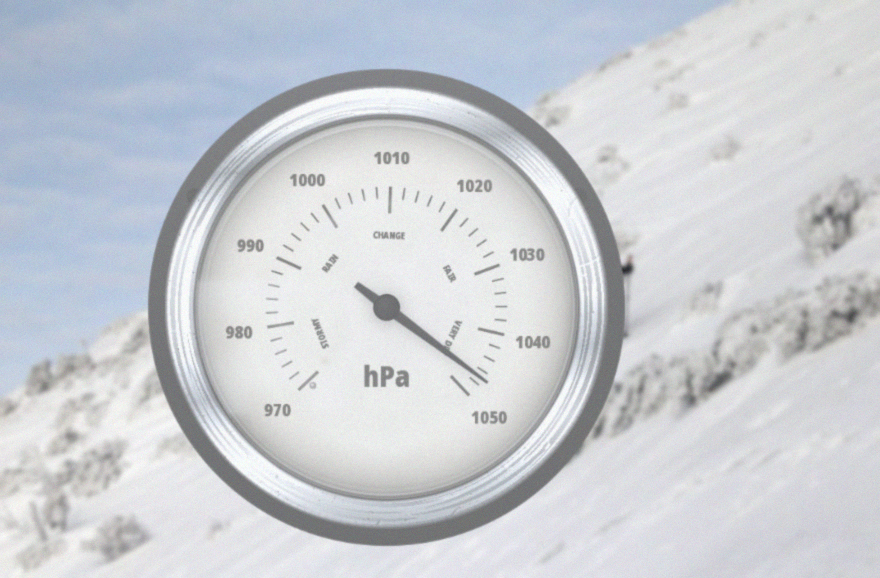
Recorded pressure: 1047 hPa
